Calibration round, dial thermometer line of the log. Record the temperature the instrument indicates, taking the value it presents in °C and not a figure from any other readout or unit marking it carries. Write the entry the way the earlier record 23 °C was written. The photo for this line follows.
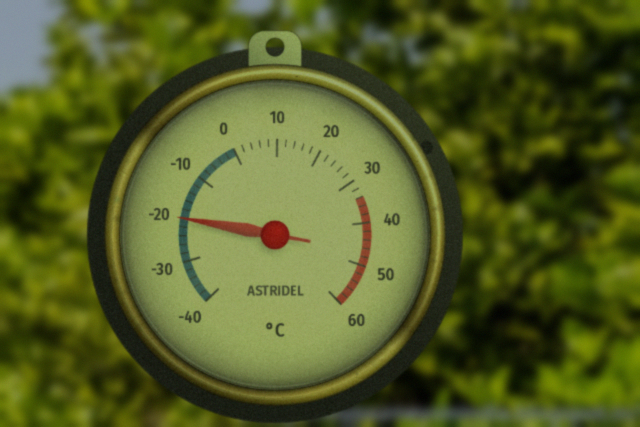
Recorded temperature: -20 °C
